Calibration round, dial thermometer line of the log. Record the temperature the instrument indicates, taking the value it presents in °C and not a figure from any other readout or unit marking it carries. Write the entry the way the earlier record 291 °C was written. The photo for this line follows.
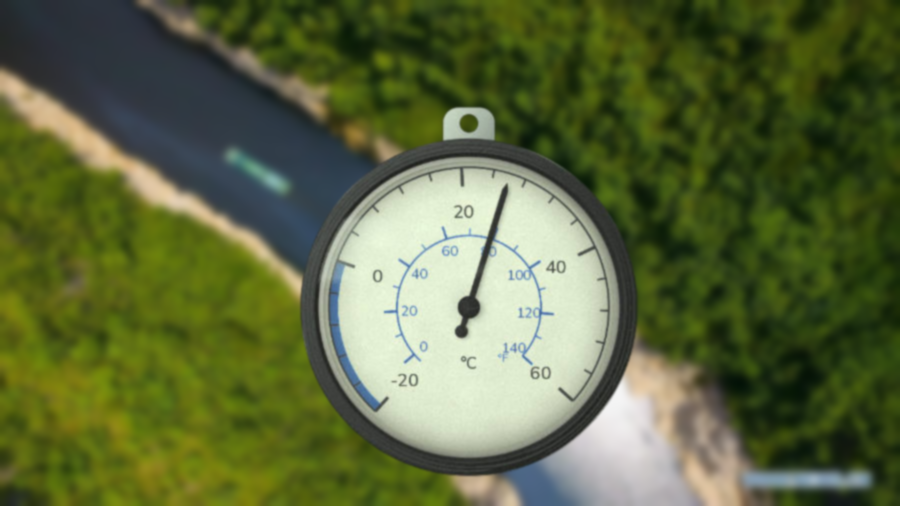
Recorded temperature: 26 °C
